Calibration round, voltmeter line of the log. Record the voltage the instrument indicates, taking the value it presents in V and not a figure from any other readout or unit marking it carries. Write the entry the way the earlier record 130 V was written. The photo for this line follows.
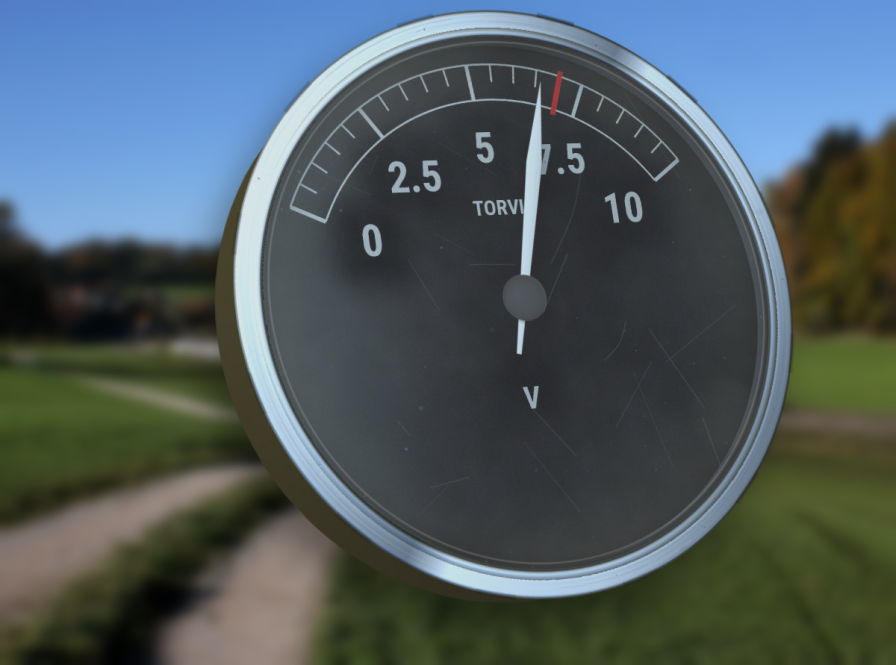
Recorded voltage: 6.5 V
